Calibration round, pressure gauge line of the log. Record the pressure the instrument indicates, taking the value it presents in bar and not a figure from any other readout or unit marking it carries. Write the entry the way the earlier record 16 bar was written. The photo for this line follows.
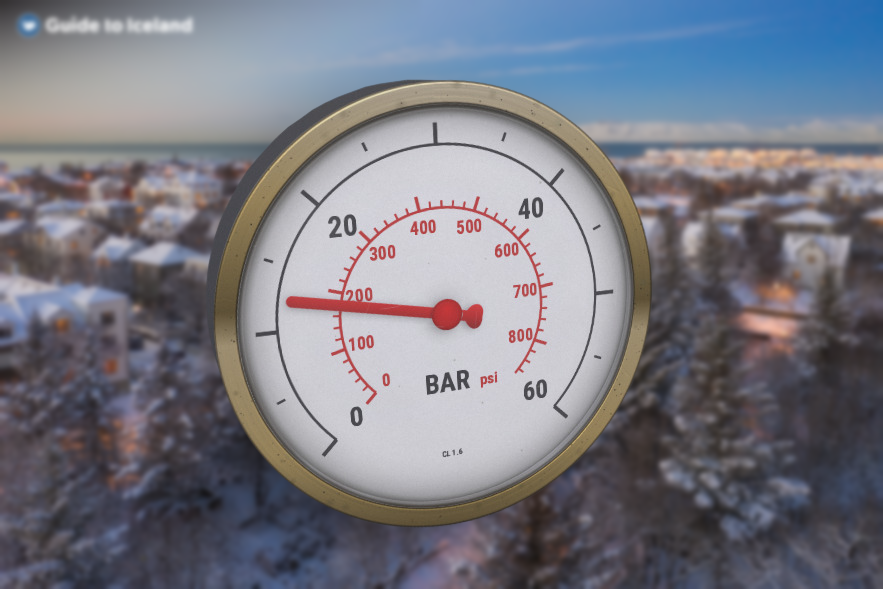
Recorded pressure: 12.5 bar
